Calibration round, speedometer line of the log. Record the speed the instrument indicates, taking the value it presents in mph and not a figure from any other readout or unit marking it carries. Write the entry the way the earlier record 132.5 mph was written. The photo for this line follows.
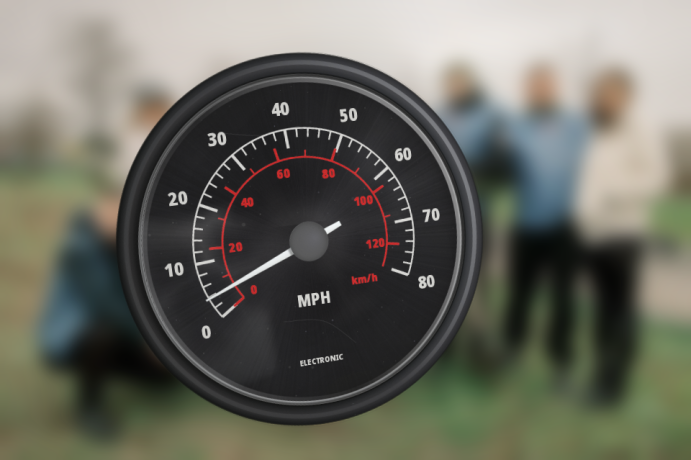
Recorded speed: 4 mph
